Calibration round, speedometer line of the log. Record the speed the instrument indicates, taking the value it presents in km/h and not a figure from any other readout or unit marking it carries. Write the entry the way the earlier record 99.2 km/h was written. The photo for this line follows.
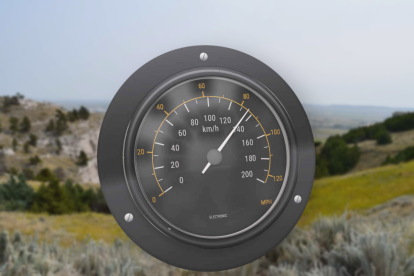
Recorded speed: 135 km/h
